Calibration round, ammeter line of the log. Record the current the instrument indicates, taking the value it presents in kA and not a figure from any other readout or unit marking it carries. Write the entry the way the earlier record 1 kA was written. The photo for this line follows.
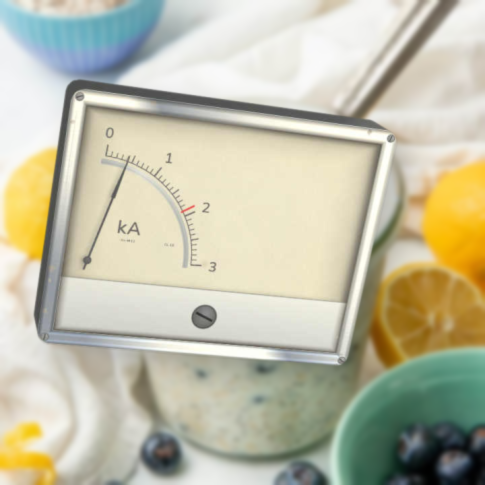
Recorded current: 0.4 kA
